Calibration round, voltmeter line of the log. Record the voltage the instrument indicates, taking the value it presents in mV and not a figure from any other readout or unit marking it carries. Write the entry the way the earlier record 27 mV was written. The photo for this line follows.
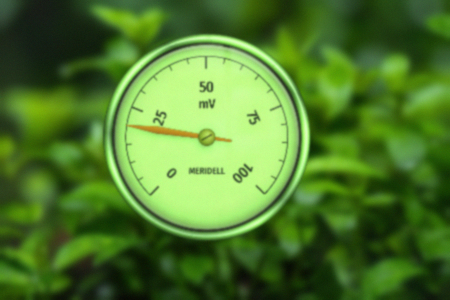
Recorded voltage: 20 mV
